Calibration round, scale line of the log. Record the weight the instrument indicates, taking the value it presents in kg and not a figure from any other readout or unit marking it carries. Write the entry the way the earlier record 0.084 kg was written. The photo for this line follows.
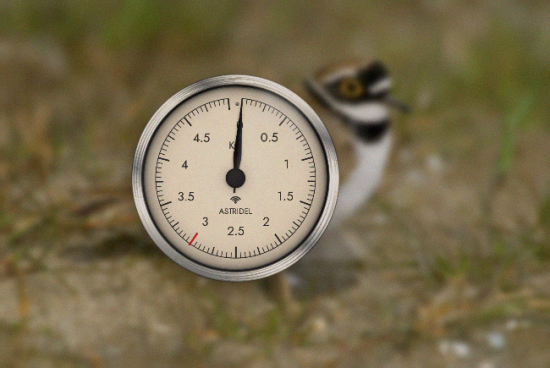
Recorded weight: 0 kg
